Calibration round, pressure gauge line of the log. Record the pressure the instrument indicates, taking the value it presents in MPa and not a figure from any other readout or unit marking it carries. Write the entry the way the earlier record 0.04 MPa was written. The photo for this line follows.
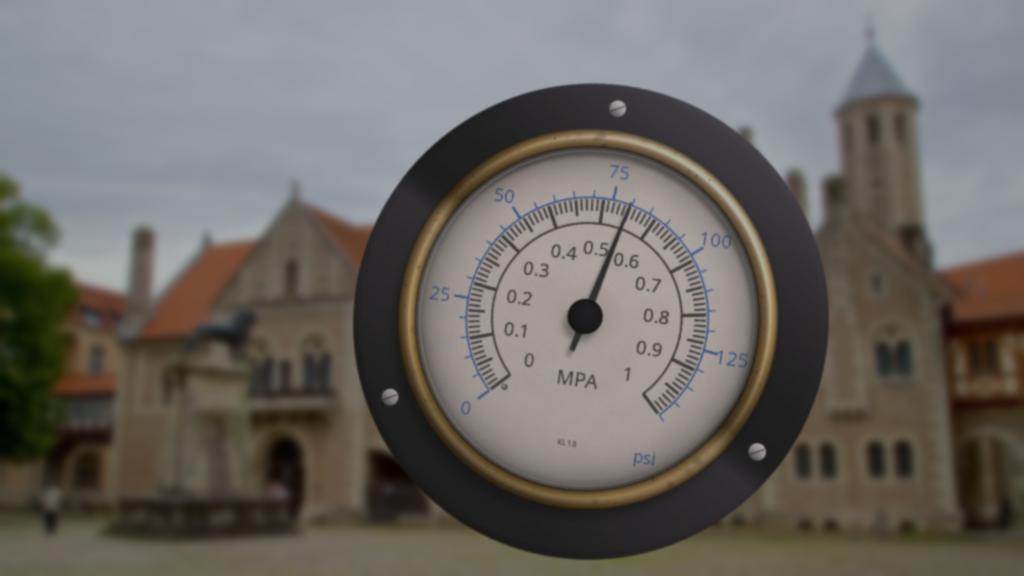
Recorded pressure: 0.55 MPa
